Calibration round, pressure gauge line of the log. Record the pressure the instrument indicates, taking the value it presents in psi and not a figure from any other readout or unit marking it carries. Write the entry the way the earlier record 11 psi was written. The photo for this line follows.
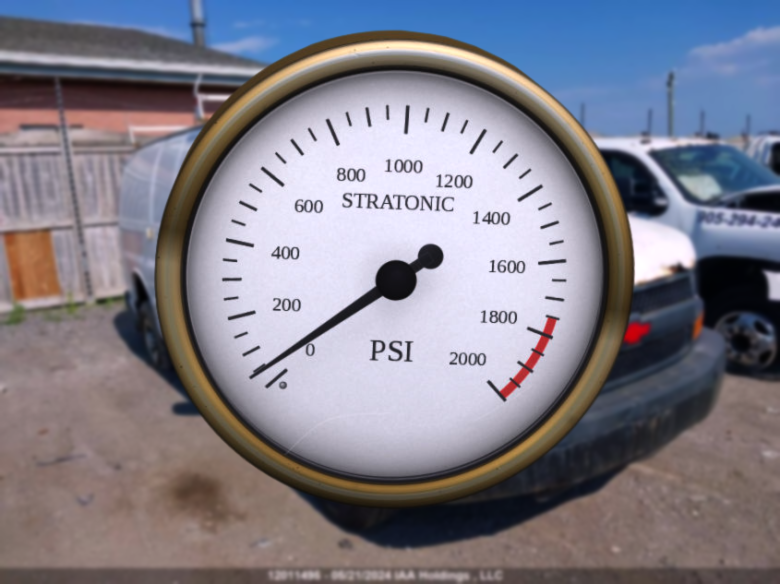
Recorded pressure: 50 psi
